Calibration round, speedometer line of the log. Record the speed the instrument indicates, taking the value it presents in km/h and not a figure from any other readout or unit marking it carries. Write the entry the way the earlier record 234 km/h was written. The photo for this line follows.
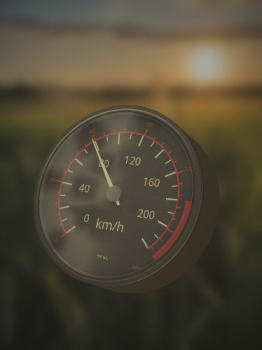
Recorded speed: 80 km/h
